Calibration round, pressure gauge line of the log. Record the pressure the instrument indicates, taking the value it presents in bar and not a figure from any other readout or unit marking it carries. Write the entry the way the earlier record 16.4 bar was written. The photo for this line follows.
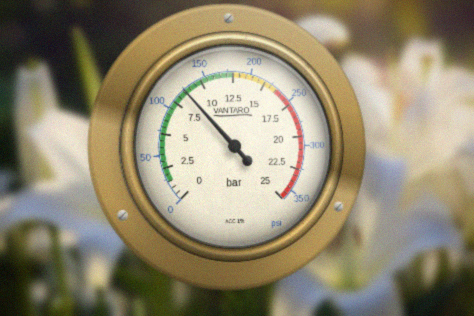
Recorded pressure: 8.5 bar
